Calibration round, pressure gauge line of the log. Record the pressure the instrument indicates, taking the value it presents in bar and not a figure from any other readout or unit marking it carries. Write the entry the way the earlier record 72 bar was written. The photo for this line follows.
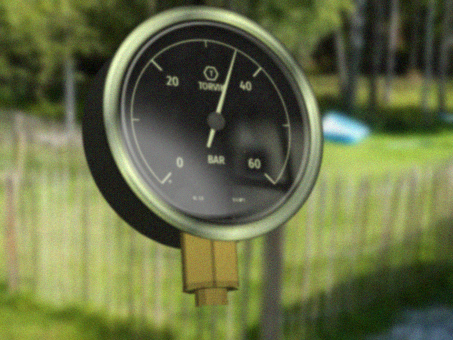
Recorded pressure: 35 bar
